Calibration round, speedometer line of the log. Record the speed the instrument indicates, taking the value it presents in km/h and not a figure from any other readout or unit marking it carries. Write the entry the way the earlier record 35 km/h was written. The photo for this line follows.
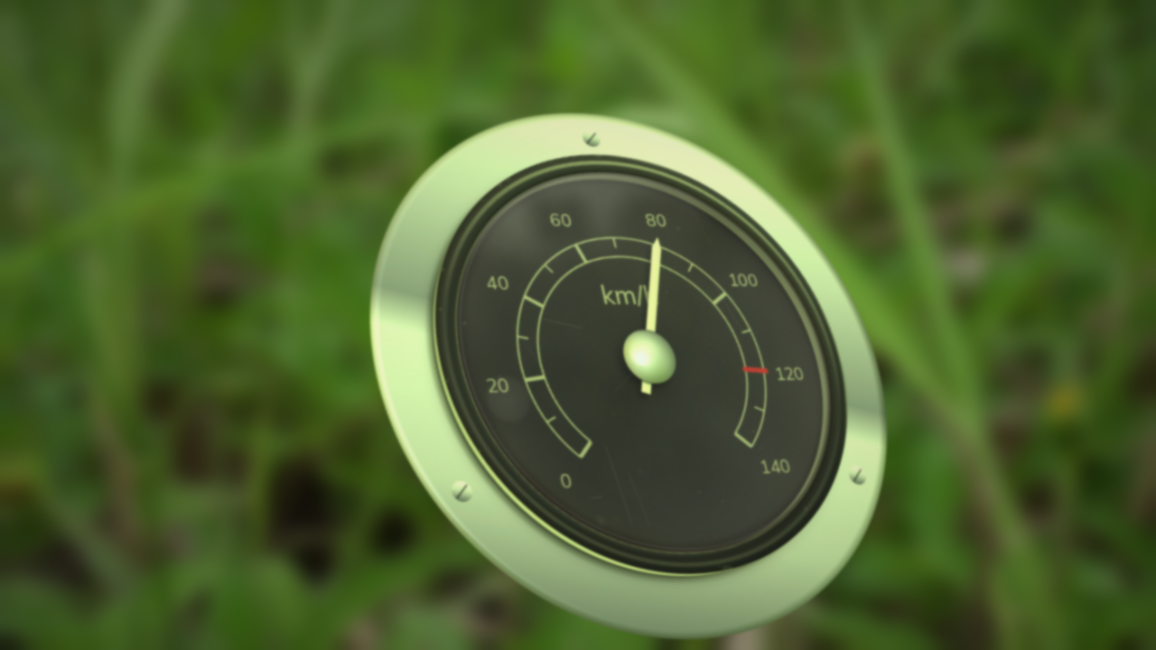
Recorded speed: 80 km/h
